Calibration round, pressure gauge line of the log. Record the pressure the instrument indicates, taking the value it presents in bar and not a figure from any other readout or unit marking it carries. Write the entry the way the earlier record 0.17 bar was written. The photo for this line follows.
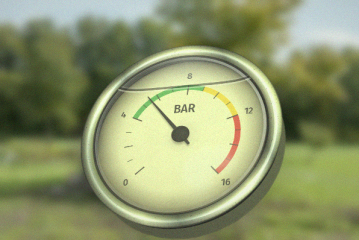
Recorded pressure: 5.5 bar
